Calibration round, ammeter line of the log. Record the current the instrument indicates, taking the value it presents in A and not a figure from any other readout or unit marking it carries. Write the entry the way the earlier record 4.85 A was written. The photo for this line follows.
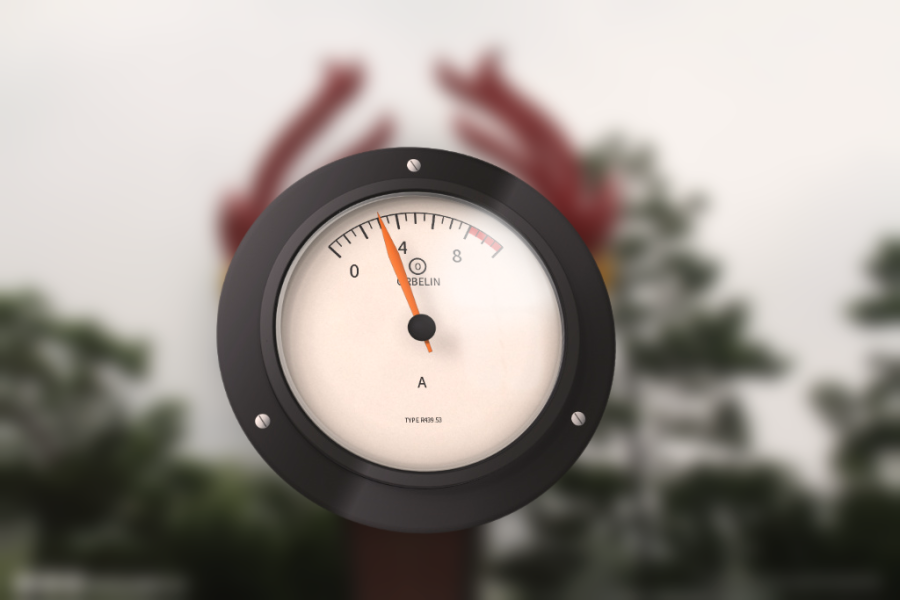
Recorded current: 3 A
